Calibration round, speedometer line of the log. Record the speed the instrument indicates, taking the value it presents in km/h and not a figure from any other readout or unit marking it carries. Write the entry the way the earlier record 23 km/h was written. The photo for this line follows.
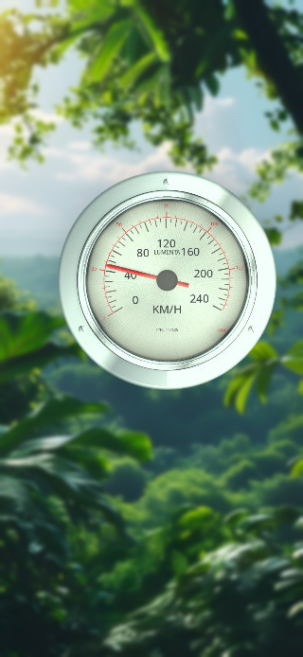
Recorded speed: 45 km/h
